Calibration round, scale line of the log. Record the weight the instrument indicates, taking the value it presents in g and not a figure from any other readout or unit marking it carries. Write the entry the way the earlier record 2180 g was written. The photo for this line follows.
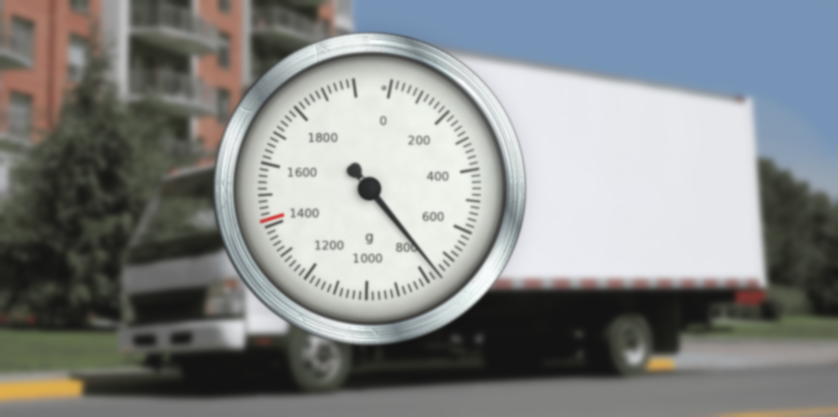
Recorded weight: 760 g
